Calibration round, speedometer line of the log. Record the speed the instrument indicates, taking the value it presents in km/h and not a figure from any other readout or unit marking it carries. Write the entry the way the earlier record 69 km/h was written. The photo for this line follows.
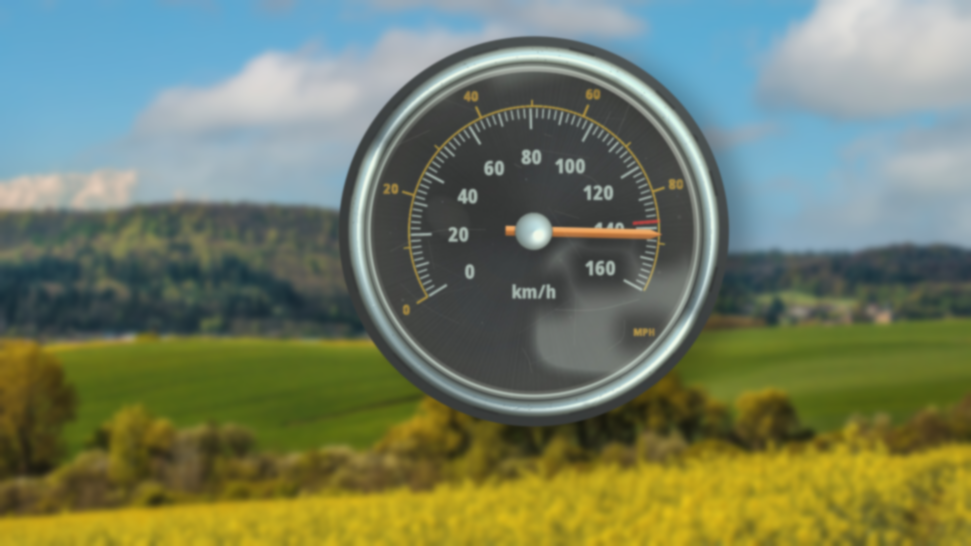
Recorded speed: 142 km/h
